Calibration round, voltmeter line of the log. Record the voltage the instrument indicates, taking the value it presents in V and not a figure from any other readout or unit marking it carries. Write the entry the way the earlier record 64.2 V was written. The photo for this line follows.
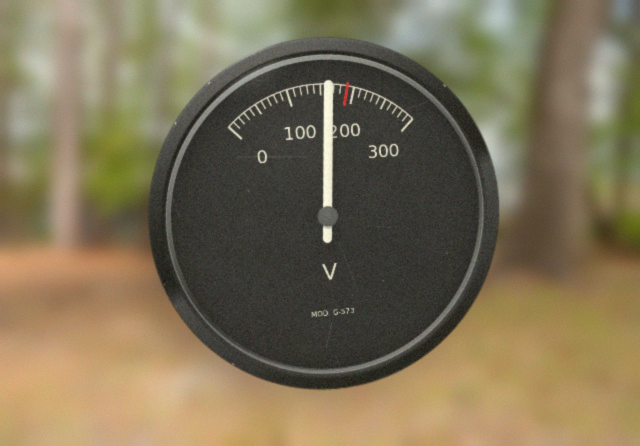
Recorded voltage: 160 V
